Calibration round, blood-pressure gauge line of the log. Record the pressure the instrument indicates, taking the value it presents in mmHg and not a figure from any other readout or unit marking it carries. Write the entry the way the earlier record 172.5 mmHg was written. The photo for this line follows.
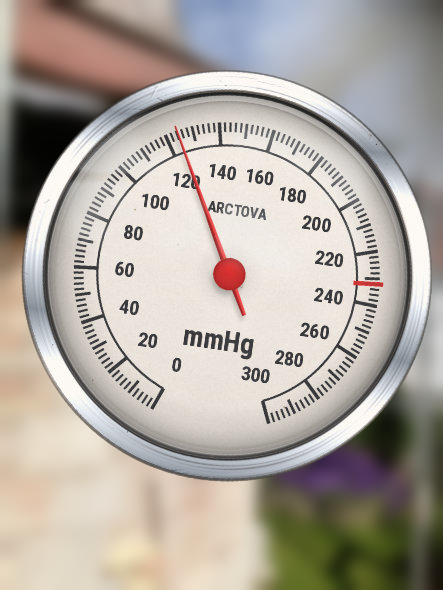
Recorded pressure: 124 mmHg
